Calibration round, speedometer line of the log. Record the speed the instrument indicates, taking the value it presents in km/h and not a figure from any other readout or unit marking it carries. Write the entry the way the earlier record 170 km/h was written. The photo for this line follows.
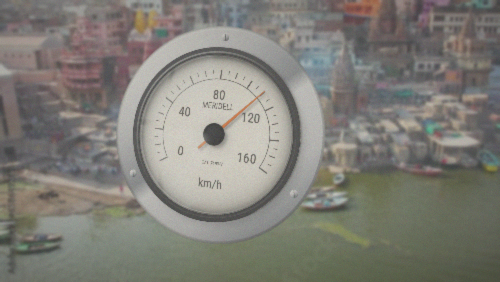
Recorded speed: 110 km/h
